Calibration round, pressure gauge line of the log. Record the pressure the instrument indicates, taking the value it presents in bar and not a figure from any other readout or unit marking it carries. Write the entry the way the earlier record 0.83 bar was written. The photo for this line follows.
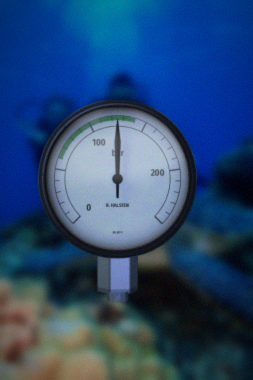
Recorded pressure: 125 bar
